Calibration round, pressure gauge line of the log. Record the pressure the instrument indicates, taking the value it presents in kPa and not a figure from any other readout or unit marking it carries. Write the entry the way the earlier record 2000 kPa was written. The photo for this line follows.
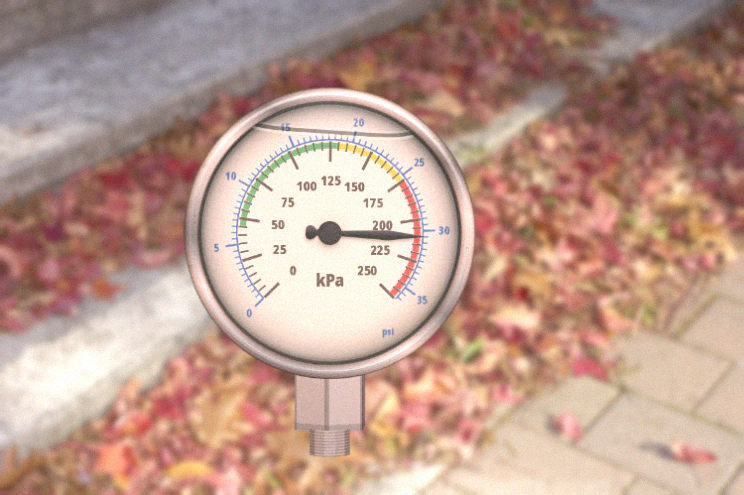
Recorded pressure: 210 kPa
